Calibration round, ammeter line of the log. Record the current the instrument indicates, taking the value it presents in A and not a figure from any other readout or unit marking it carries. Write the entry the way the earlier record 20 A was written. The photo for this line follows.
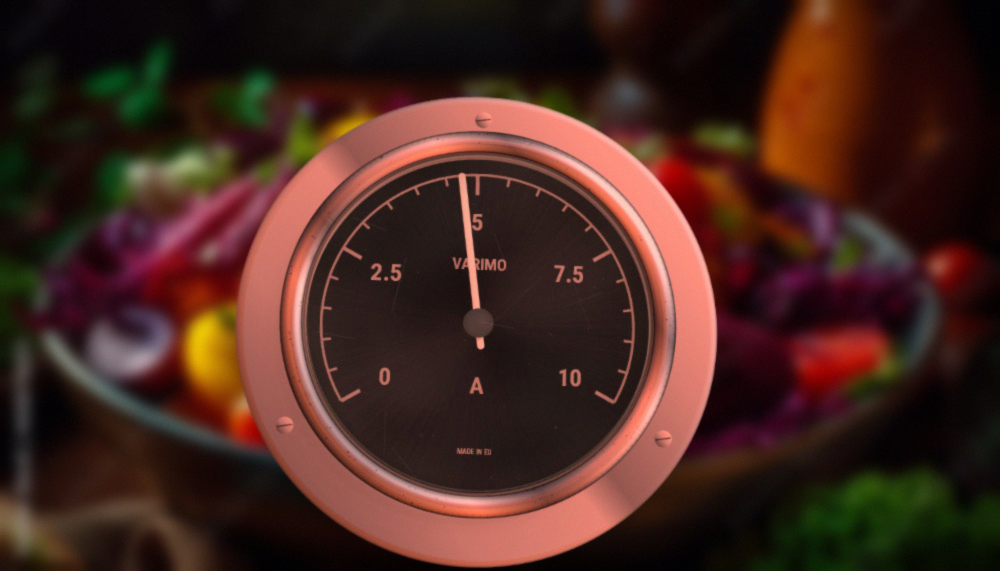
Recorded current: 4.75 A
